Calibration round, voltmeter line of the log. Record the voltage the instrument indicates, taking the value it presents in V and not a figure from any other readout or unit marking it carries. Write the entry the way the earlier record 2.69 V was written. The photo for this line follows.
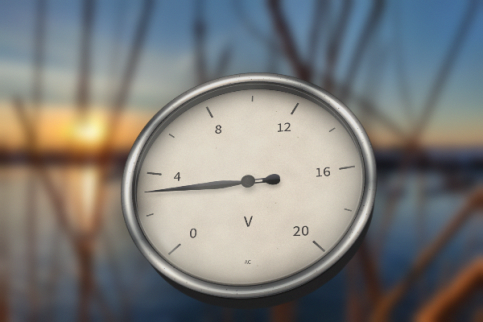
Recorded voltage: 3 V
